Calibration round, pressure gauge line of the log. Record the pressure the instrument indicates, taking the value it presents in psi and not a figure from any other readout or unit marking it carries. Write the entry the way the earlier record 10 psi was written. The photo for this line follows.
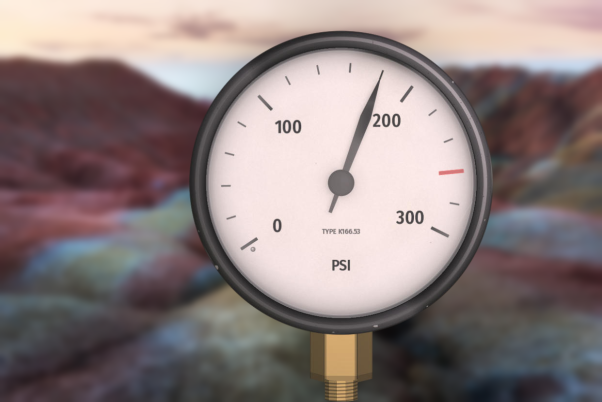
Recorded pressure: 180 psi
